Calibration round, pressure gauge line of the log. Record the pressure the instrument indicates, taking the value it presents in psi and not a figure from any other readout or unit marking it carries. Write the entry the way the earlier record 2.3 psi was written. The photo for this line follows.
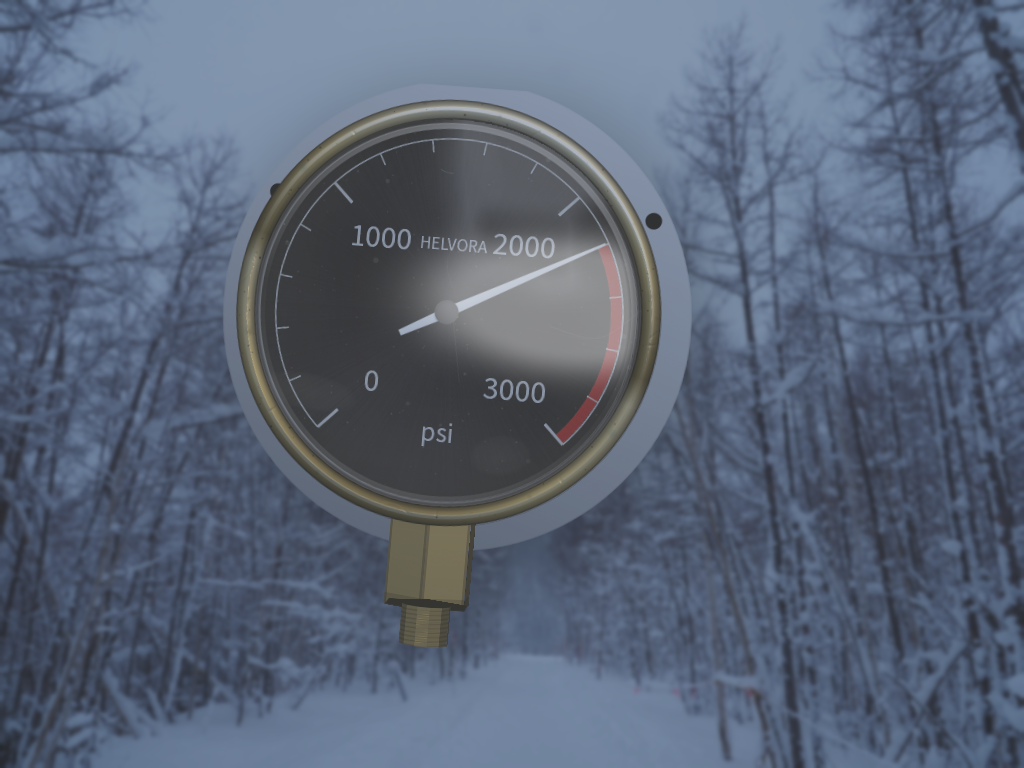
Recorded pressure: 2200 psi
